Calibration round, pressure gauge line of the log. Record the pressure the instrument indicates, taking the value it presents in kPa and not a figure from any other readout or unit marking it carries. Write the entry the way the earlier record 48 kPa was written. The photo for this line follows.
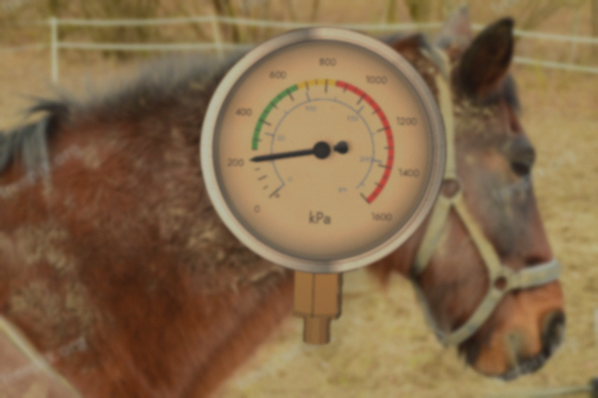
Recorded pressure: 200 kPa
